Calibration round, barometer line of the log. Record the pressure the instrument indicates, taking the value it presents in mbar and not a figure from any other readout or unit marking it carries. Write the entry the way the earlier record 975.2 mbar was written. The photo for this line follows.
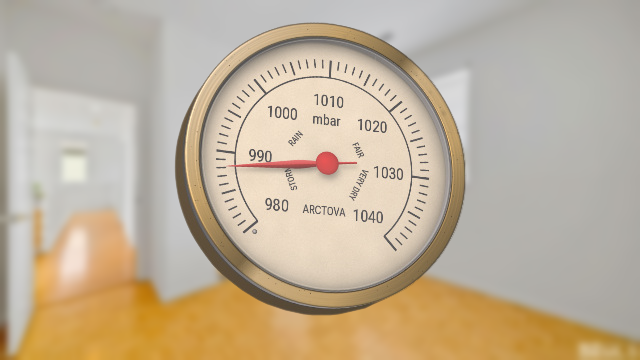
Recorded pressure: 988 mbar
